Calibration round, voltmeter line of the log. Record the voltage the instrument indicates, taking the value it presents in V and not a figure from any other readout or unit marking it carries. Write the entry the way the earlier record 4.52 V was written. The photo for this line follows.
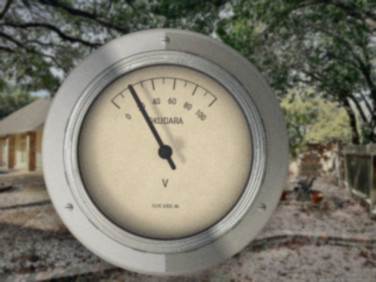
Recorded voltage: 20 V
